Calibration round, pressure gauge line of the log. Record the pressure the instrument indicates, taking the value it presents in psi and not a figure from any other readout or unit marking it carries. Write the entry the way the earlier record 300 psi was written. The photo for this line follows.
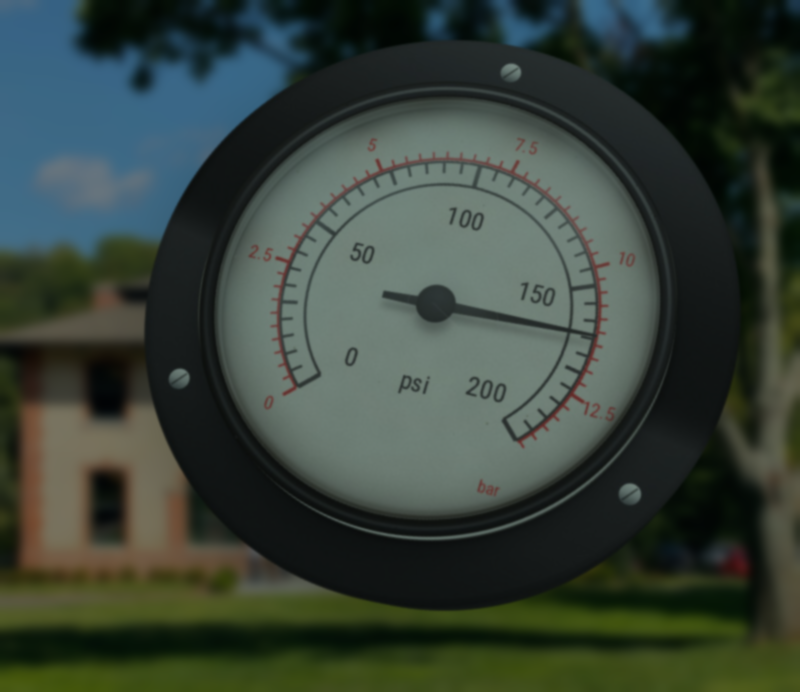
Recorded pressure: 165 psi
